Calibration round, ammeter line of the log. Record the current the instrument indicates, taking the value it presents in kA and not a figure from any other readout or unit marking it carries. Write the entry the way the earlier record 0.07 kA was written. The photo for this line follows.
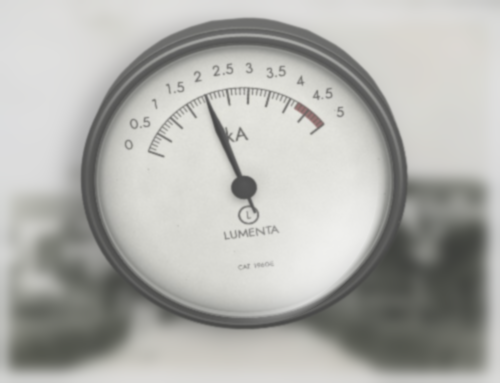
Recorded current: 2 kA
